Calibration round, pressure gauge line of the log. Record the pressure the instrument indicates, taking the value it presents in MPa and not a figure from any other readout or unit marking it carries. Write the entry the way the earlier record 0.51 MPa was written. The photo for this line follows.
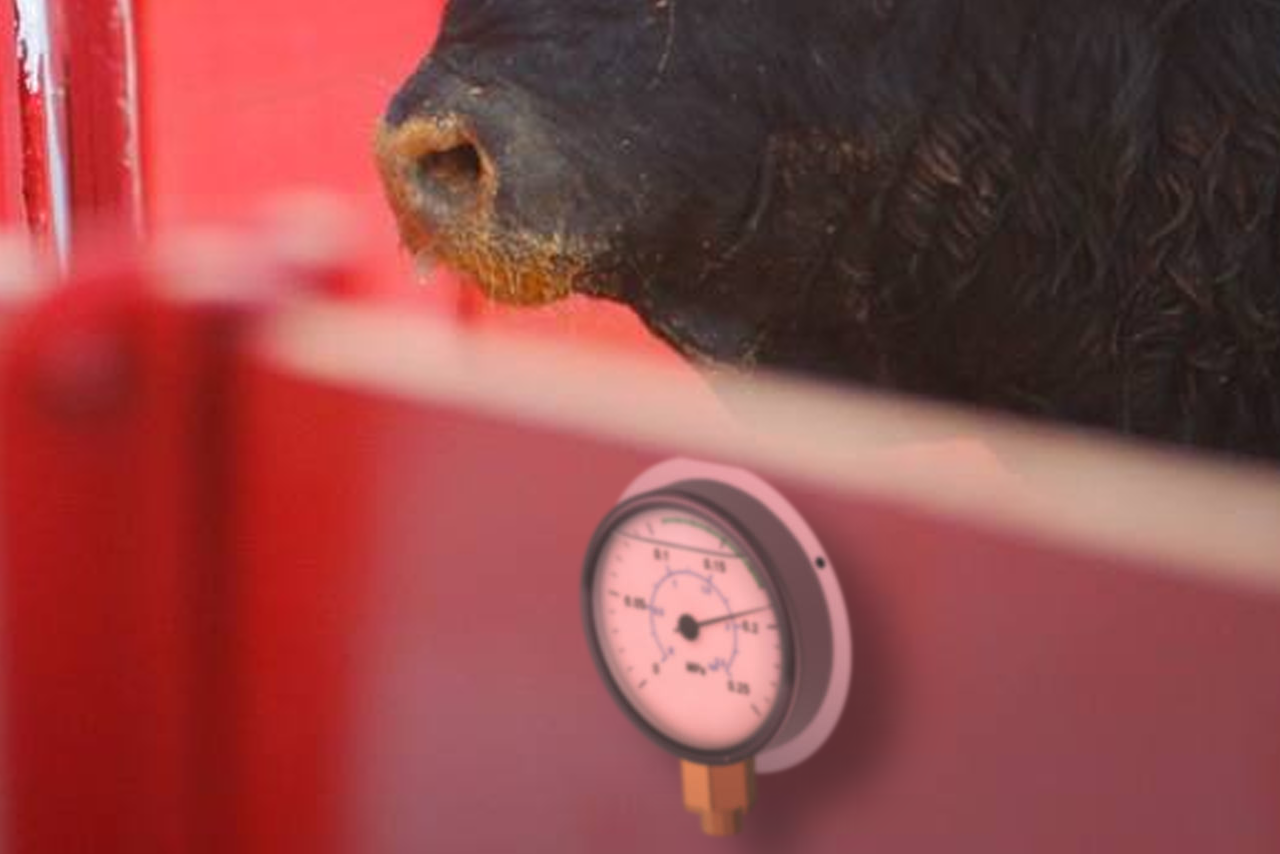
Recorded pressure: 0.19 MPa
